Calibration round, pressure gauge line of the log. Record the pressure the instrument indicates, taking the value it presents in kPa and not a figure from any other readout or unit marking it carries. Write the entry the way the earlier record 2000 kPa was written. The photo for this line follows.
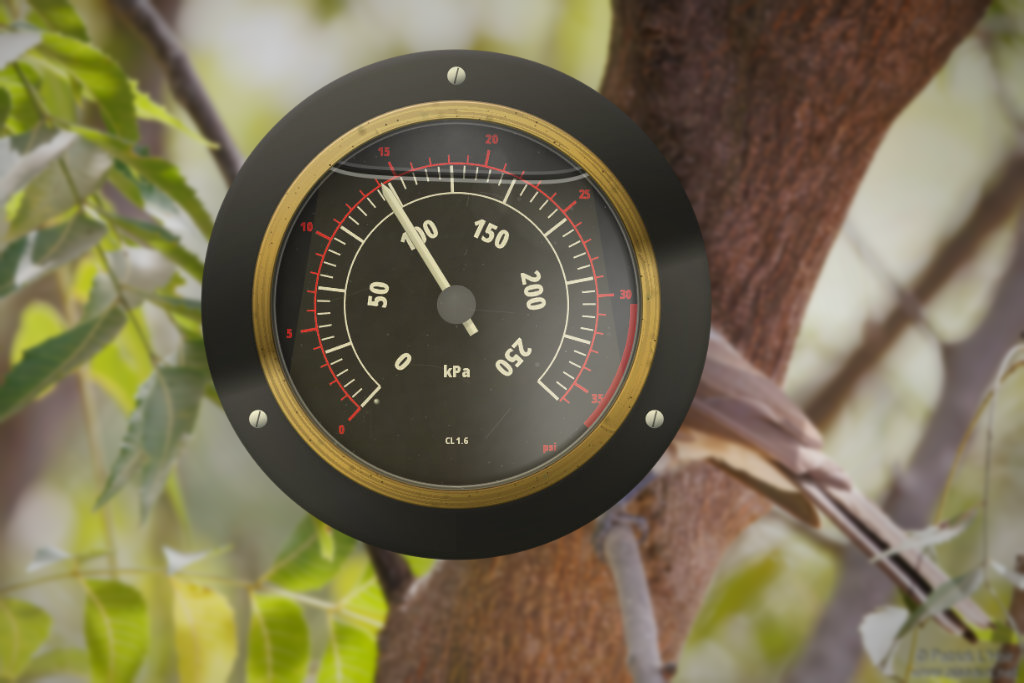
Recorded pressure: 97.5 kPa
